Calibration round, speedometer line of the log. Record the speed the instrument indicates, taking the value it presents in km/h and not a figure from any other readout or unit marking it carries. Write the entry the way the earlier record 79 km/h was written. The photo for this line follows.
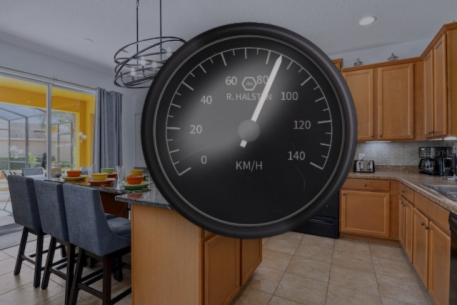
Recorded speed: 85 km/h
